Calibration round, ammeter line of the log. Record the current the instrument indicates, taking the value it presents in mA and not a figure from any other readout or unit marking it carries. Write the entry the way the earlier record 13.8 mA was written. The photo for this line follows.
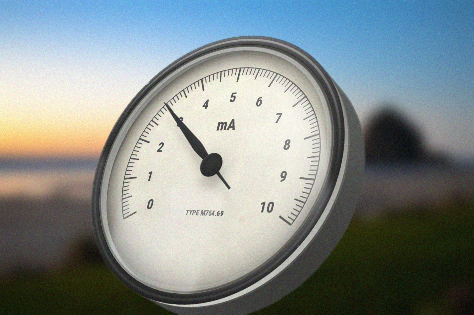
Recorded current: 3 mA
